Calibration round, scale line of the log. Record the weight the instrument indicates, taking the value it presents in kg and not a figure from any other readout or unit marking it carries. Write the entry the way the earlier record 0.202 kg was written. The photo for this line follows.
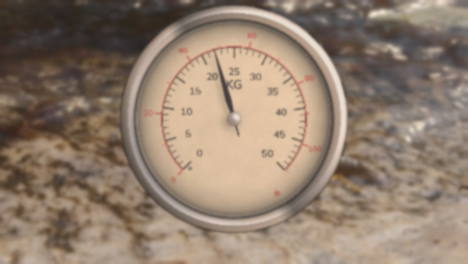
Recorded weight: 22 kg
